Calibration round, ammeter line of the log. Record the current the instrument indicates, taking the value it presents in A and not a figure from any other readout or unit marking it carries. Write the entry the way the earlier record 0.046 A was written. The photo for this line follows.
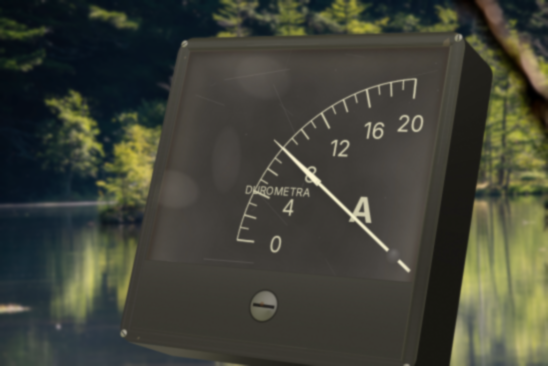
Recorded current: 8 A
